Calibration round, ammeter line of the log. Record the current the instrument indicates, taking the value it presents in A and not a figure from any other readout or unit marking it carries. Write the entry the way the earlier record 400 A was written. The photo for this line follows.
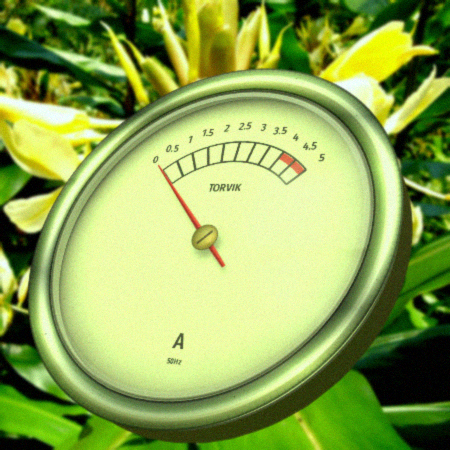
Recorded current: 0 A
